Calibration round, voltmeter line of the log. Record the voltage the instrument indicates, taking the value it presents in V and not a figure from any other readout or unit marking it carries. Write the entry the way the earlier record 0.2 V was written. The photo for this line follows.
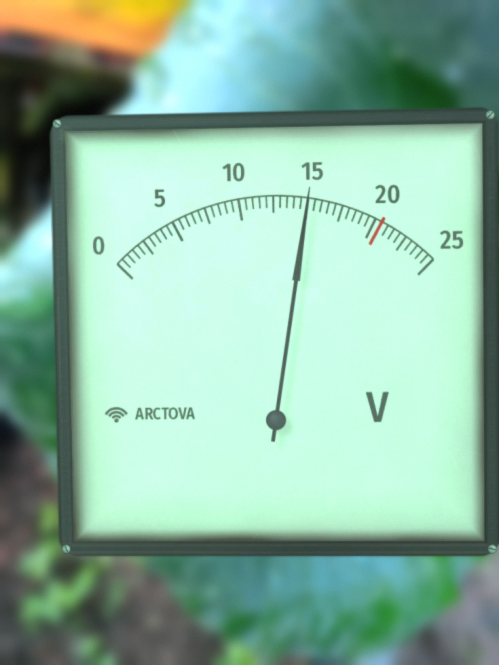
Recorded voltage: 15 V
